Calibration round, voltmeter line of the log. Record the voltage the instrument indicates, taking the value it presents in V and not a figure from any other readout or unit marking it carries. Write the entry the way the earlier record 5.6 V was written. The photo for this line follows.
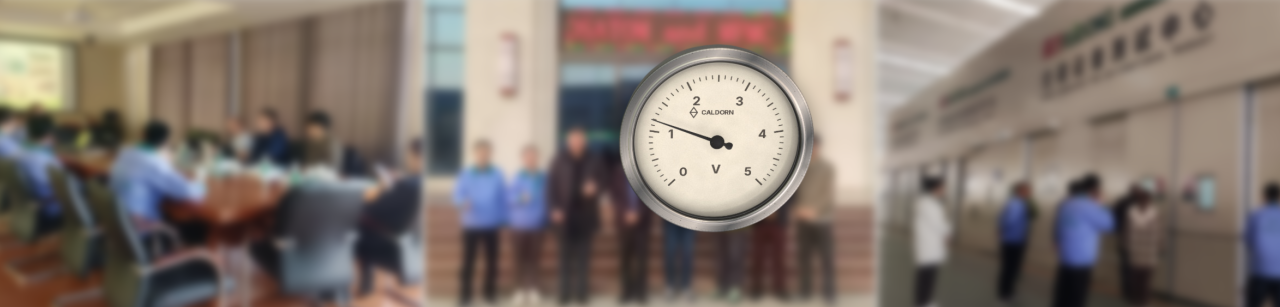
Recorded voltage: 1.2 V
